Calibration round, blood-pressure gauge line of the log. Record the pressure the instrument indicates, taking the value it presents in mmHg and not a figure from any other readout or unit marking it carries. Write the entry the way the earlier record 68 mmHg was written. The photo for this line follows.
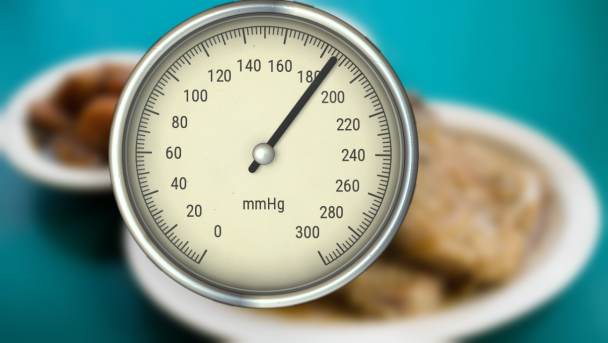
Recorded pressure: 186 mmHg
